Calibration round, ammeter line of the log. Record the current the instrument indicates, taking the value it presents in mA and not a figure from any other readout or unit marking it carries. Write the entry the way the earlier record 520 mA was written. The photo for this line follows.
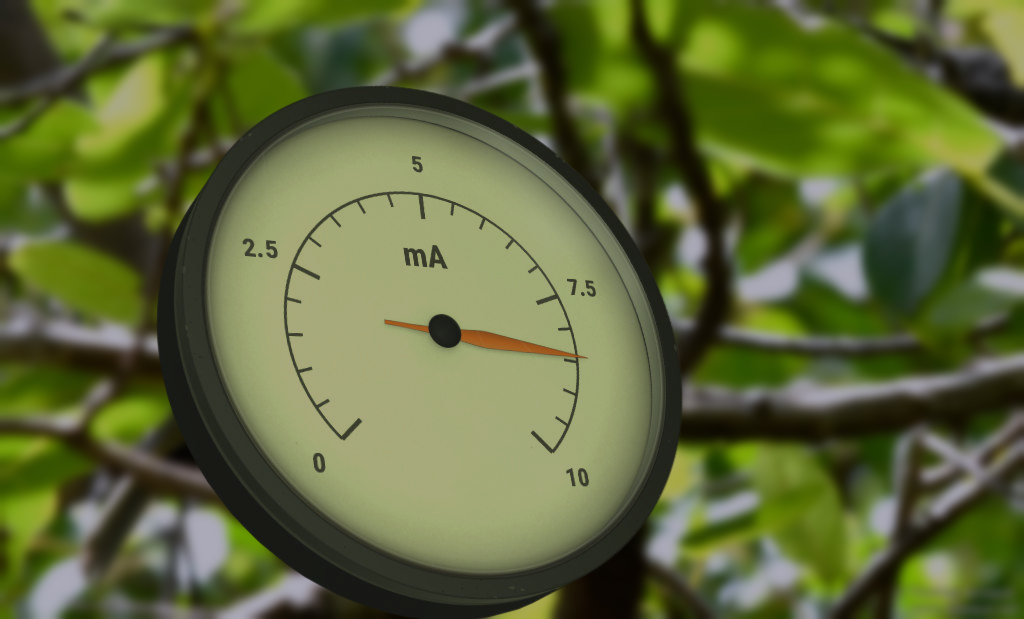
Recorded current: 8.5 mA
